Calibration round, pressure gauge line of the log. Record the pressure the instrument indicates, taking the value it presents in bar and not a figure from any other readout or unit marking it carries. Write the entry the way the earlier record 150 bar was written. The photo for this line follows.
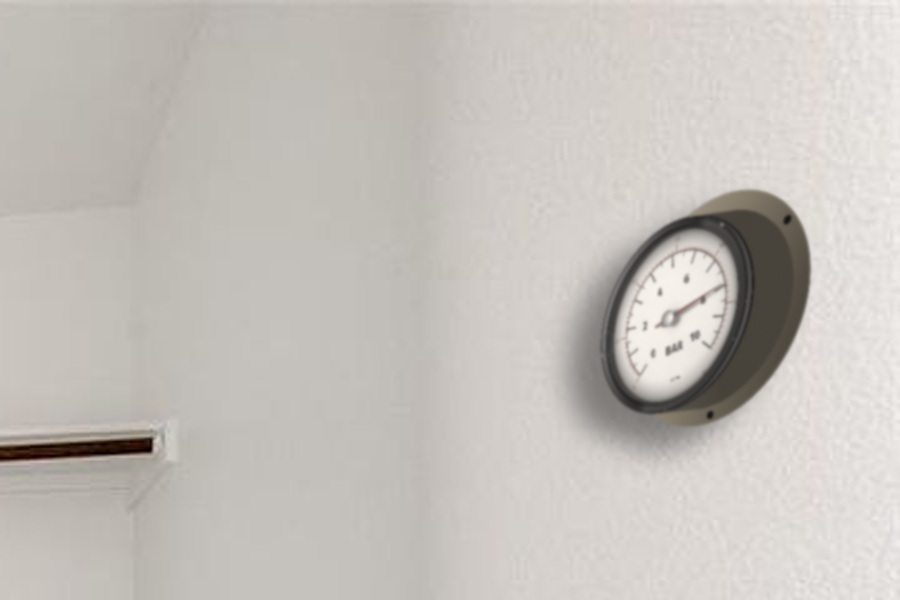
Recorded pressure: 8 bar
